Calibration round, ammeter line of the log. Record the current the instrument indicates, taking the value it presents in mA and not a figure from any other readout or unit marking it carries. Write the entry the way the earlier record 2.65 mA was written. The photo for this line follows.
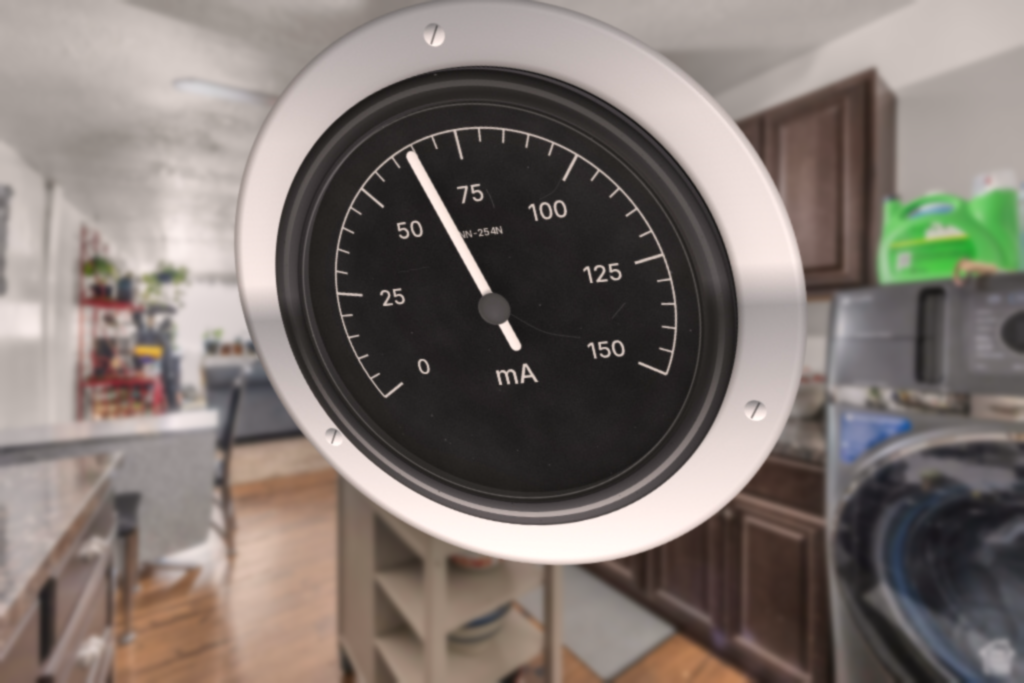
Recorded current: 65 mA
